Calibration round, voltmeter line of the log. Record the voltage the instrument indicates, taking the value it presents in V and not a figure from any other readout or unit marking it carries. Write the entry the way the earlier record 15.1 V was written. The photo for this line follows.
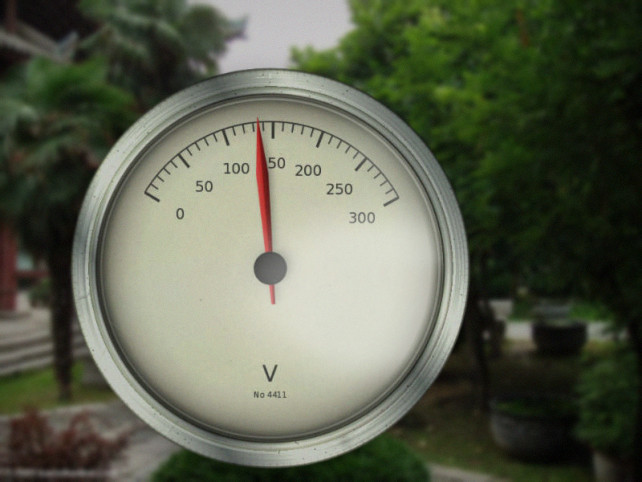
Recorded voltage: 135 V
